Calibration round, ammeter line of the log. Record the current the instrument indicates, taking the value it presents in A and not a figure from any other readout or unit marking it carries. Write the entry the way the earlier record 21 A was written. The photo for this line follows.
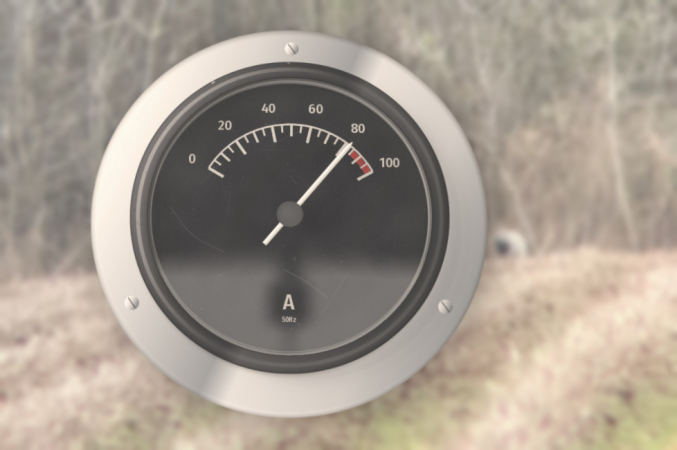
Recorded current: 82.5 A
